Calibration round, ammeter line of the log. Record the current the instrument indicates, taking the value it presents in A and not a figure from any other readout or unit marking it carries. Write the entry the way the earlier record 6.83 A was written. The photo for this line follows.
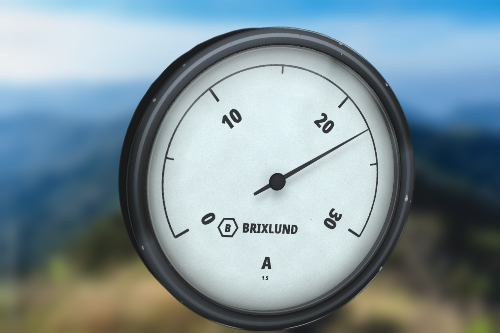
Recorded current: 22.5 A
